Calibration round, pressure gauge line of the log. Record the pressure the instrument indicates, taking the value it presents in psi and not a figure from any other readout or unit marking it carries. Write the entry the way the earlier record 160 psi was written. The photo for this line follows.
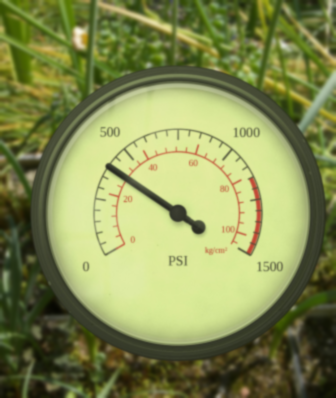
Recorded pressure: 400 psi
